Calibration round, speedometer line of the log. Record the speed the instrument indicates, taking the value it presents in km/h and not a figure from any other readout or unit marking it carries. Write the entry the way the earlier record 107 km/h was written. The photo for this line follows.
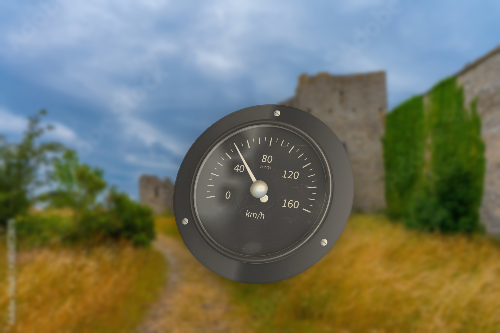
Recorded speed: 50 km/h
